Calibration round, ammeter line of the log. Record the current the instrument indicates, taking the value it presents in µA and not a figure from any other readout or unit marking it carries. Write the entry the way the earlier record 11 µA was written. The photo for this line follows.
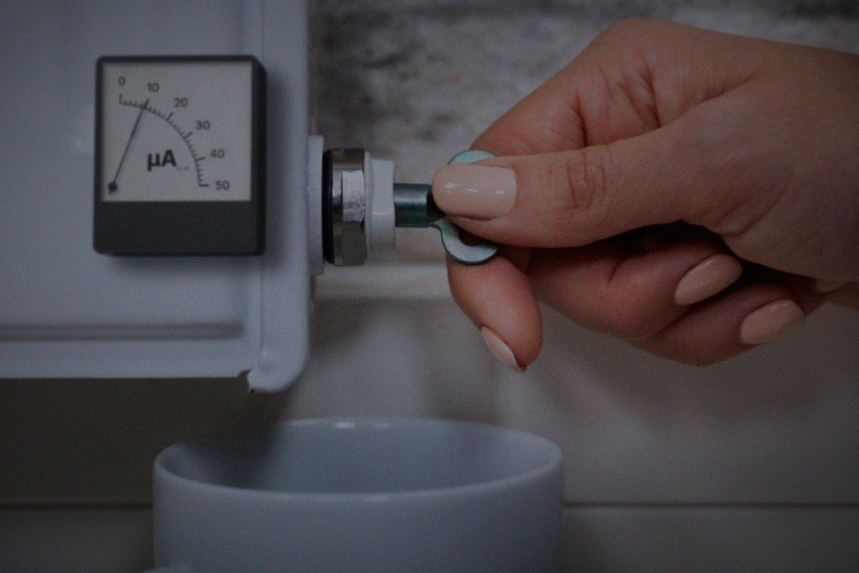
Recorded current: 10 µA
